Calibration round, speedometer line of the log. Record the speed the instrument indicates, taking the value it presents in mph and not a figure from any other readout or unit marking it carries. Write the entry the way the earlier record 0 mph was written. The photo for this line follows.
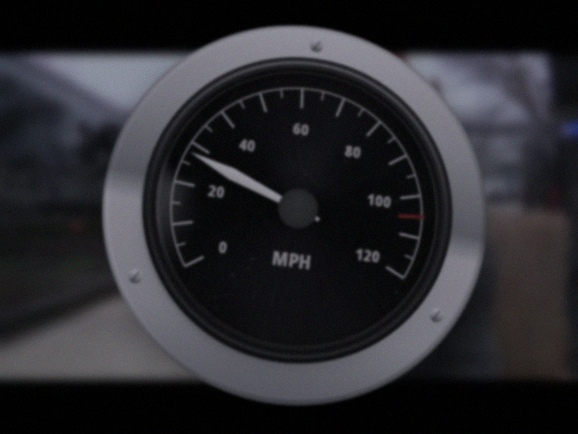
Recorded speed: 27.5 mph
